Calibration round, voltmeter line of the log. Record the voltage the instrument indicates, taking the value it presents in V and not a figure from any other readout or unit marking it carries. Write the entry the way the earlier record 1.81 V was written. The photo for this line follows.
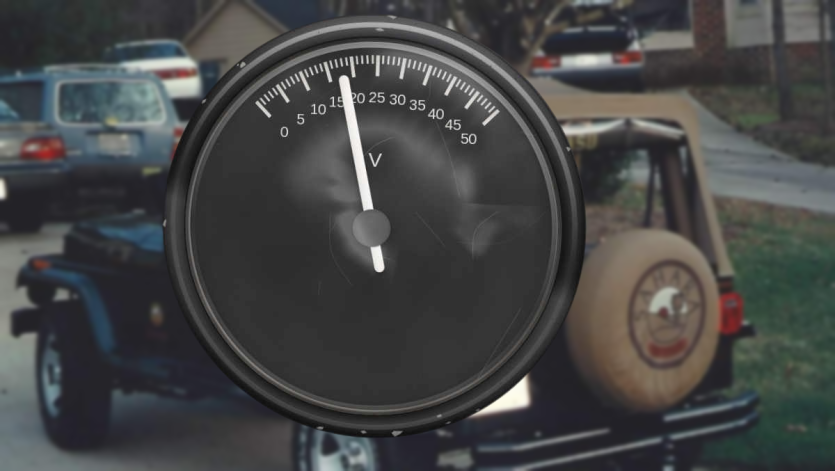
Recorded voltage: 18 V
